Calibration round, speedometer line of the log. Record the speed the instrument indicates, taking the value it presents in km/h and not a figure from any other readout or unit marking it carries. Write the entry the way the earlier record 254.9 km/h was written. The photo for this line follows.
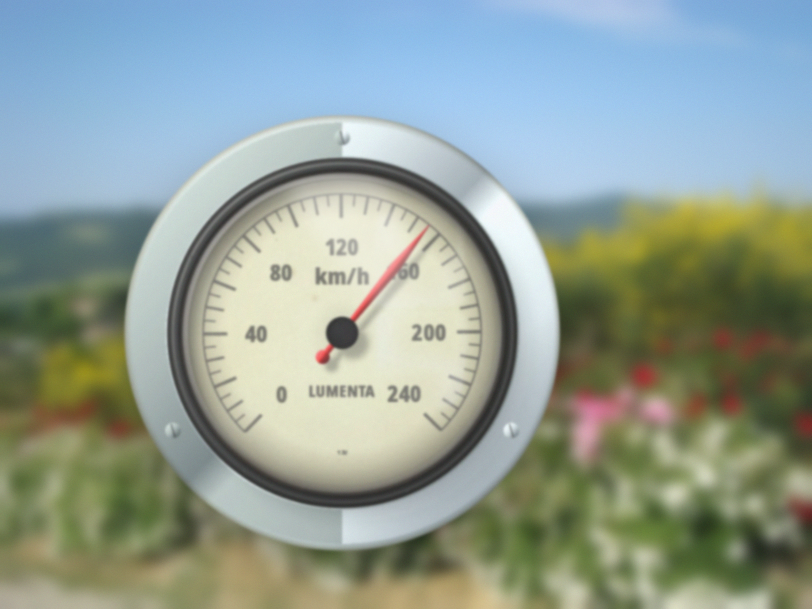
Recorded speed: 155 km/h
